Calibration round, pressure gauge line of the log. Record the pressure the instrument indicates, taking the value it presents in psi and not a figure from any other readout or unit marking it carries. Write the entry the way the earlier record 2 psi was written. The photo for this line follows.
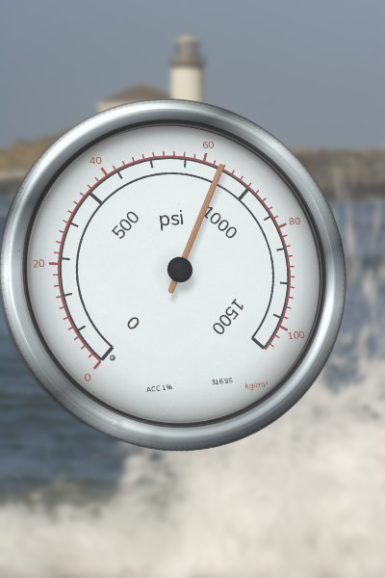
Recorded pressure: 900 psi
